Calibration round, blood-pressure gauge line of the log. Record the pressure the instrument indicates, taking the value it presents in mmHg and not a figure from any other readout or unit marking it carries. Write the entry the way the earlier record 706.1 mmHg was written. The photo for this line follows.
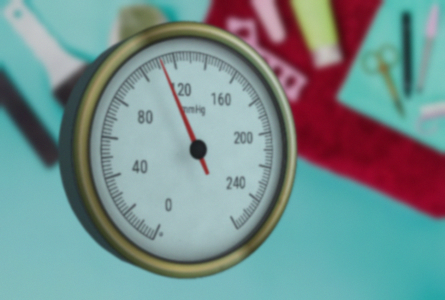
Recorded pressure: 110 mmHg
